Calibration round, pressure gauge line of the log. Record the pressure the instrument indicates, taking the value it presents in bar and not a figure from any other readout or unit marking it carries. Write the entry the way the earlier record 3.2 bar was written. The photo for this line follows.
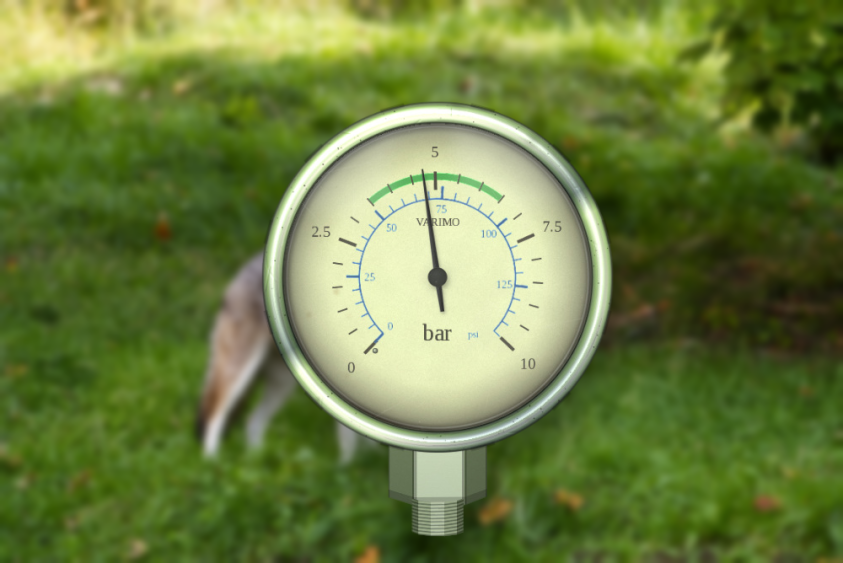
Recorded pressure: 4.75 bar
